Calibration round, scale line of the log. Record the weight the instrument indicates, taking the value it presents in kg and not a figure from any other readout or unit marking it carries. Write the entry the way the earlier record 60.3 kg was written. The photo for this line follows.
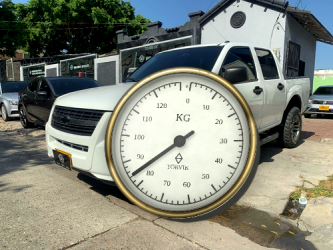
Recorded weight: 84 kg
